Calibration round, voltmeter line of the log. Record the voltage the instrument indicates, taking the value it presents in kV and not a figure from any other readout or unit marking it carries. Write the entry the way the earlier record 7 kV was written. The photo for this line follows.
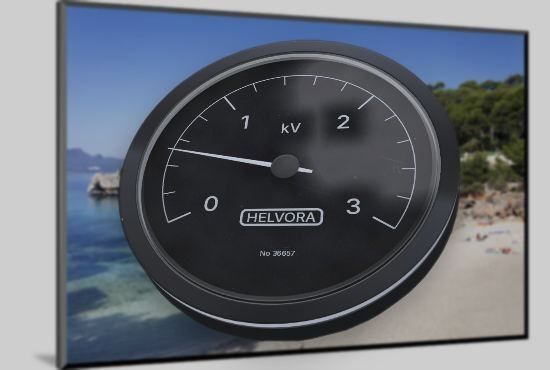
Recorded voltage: 0.5 kV
